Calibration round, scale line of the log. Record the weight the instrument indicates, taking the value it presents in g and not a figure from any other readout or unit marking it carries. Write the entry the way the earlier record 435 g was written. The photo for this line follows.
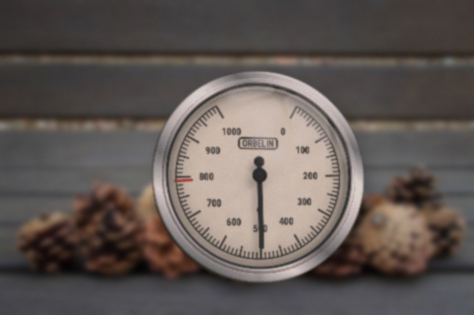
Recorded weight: 500 g
